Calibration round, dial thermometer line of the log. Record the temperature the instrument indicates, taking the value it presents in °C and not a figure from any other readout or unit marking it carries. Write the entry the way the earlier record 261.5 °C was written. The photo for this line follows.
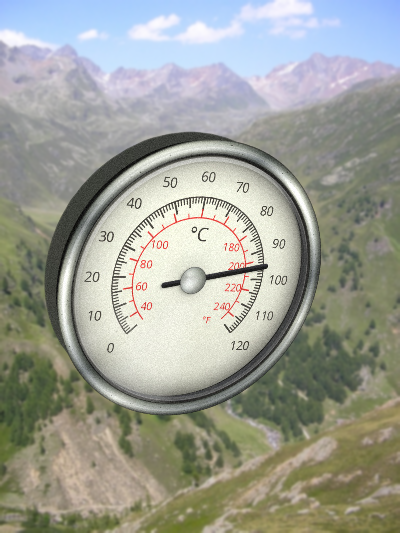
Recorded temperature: 95 °C
